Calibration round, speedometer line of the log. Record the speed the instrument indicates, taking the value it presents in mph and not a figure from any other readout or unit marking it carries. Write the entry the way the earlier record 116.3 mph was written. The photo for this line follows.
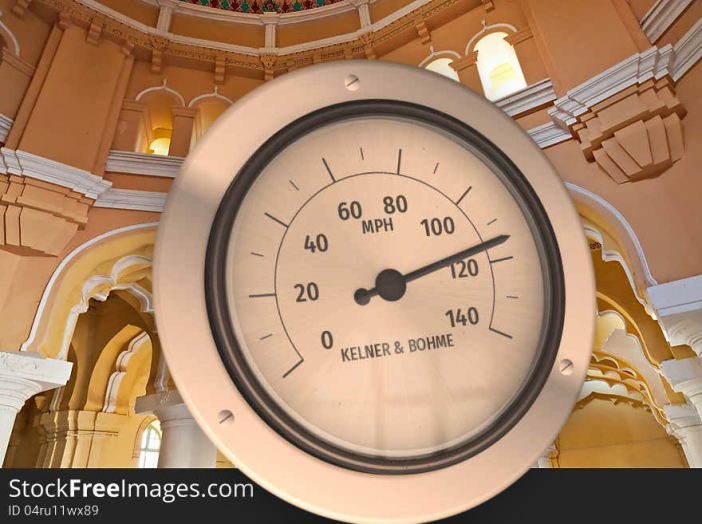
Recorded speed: 115 mph
